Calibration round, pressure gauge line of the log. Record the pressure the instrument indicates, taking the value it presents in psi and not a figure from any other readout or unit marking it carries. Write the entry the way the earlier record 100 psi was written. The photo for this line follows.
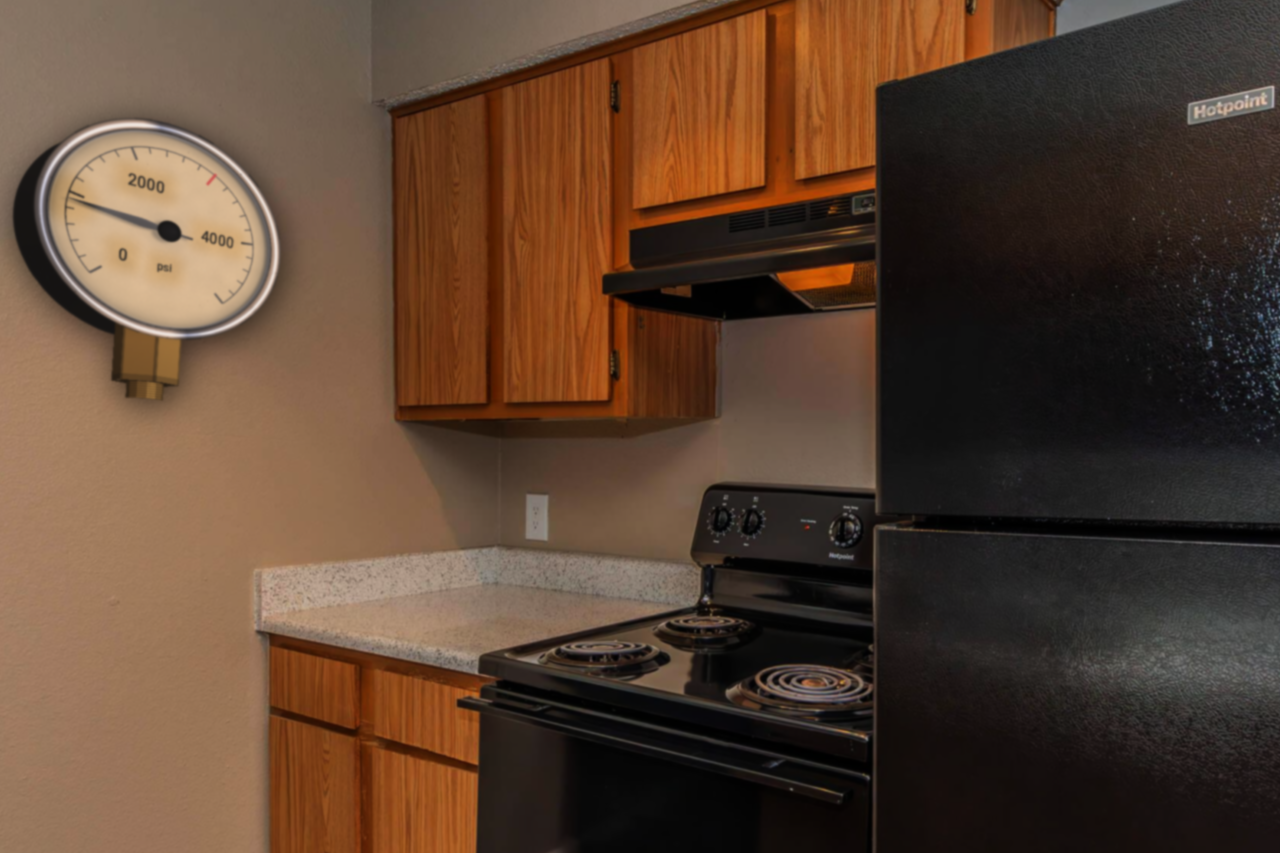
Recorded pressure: 900 psi
